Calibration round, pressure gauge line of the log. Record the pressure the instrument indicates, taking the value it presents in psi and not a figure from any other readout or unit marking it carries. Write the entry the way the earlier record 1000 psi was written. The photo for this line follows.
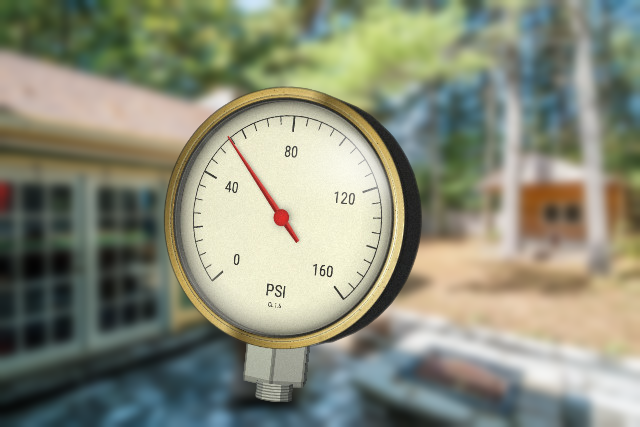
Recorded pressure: 55 psi
